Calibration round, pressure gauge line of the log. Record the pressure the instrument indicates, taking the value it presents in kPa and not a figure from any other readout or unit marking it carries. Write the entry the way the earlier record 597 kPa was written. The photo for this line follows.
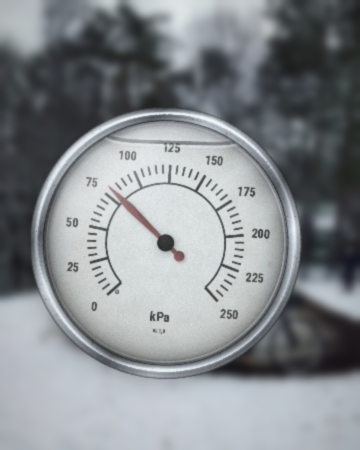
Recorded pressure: 80 kPa
